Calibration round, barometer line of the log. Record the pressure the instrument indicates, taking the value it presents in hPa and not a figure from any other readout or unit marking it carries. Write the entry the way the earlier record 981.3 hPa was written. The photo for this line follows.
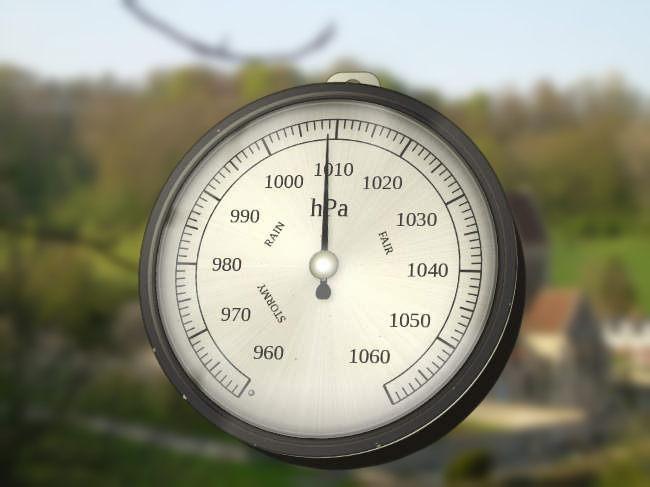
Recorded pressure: 1009 hPa
